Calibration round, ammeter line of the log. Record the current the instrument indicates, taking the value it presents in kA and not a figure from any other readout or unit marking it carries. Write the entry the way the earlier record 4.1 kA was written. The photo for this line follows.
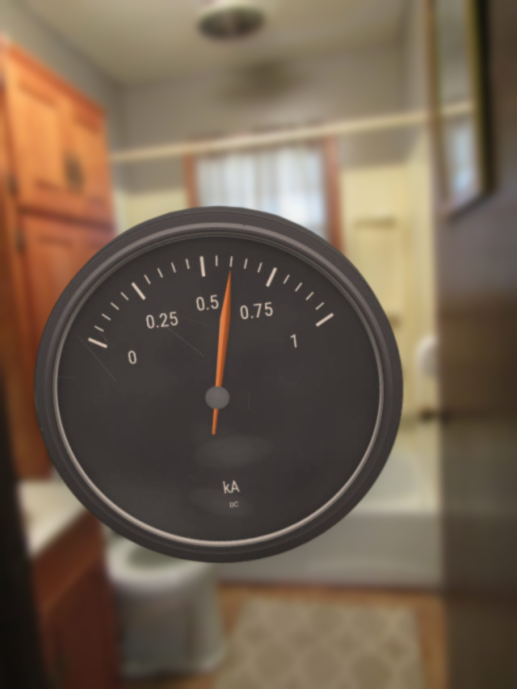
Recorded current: 0.6 kA
